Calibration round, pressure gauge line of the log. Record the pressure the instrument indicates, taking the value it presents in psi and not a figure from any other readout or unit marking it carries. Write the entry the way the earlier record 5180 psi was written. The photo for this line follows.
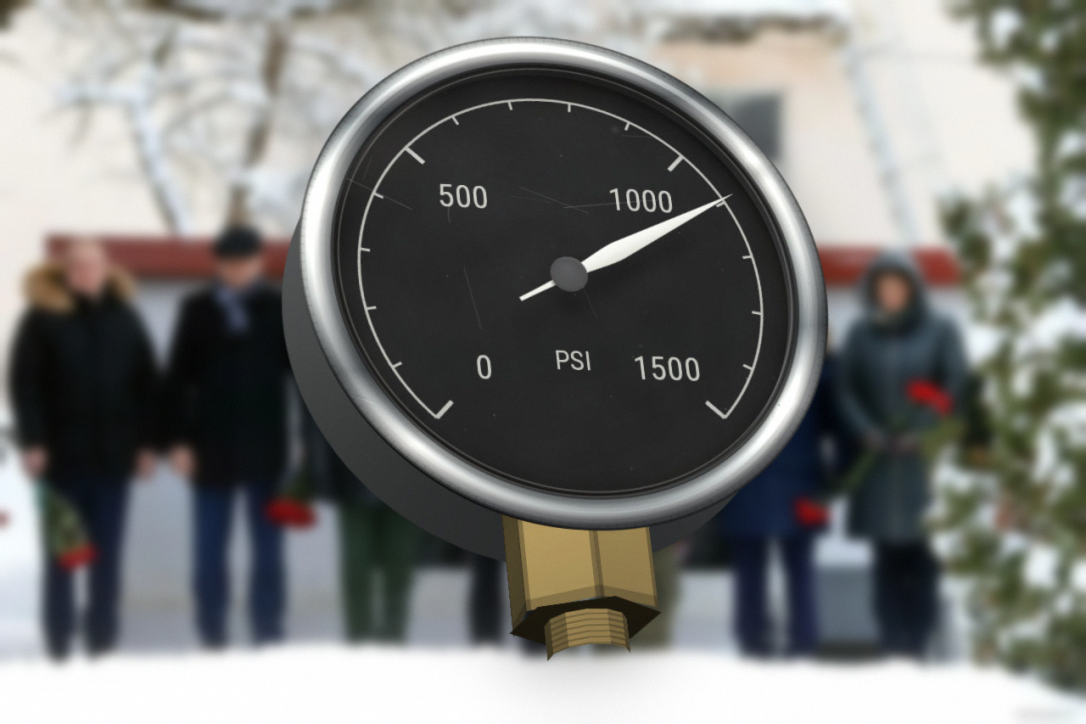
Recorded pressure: 1100 psi
